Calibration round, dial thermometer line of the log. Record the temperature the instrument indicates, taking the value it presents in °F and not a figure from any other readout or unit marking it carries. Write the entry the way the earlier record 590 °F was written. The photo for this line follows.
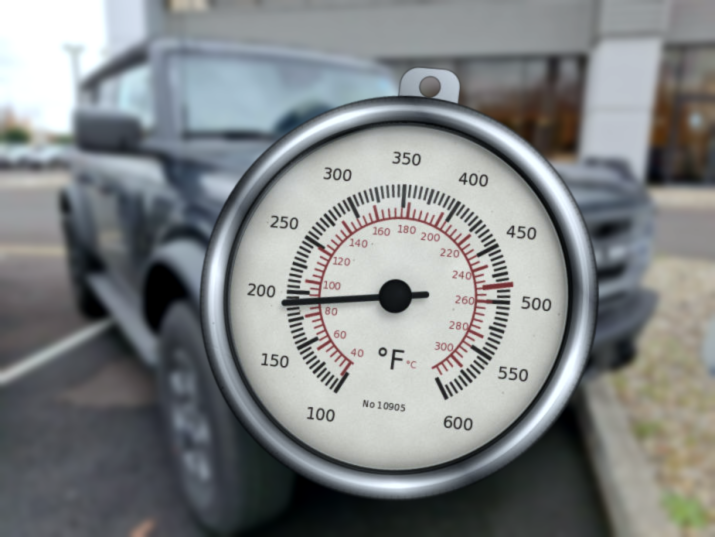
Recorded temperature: 190 °F
